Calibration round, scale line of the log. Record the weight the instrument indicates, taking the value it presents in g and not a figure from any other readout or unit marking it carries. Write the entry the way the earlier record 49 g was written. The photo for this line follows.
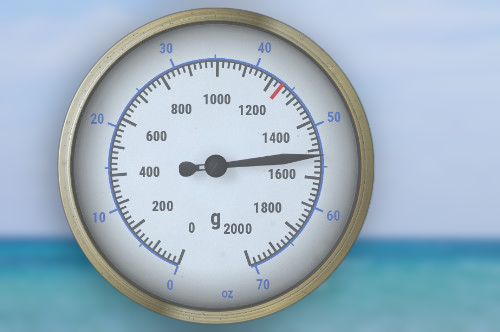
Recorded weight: 1520 g
